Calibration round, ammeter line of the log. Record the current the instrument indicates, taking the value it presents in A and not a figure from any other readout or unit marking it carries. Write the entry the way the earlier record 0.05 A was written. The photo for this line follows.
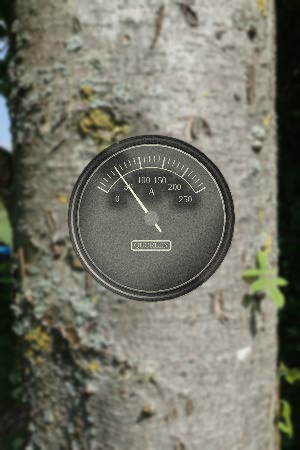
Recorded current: 50 A
